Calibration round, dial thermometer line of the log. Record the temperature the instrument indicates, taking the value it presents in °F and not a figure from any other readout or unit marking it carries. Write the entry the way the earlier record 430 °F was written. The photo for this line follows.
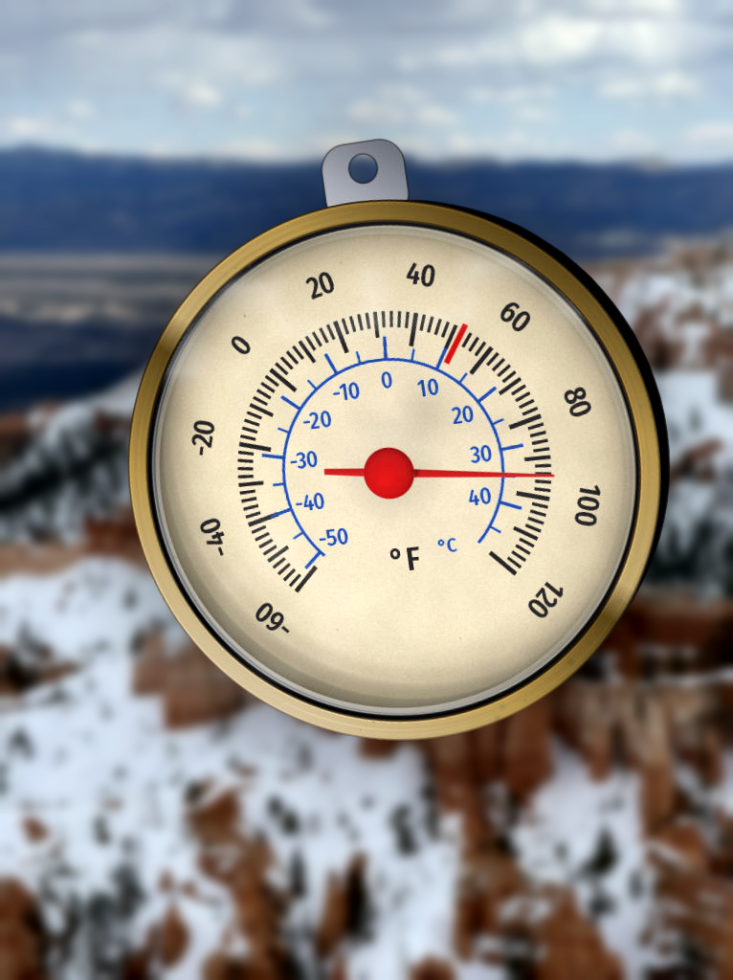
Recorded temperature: 94 °F
